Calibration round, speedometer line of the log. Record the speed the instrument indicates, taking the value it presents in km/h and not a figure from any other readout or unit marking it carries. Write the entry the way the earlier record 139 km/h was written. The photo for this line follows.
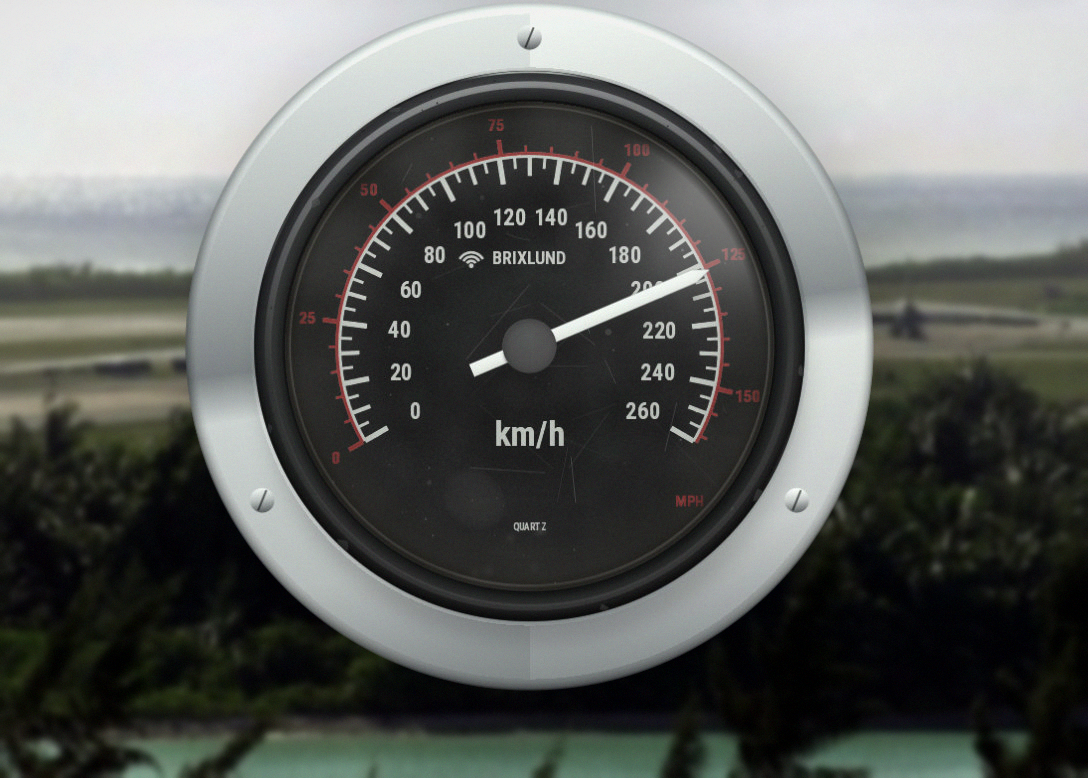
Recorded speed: 202.5 km/h
